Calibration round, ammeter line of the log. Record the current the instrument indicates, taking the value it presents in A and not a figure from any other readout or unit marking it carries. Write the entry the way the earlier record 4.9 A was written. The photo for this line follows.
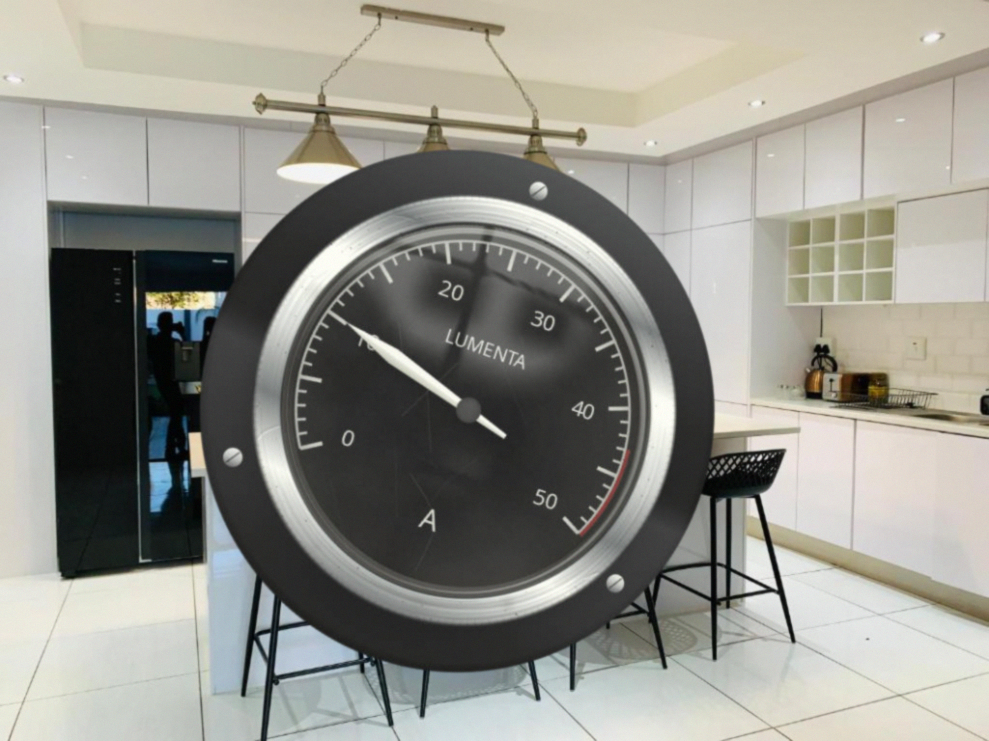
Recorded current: 10 A
